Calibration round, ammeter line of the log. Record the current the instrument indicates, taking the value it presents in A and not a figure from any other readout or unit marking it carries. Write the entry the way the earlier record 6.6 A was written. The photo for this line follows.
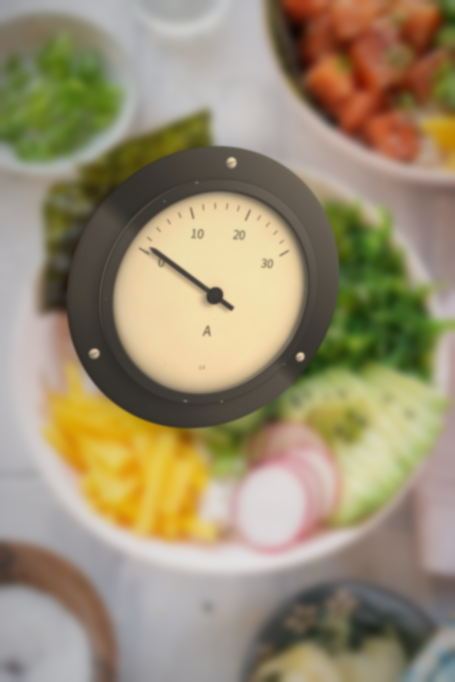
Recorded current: 1 A
